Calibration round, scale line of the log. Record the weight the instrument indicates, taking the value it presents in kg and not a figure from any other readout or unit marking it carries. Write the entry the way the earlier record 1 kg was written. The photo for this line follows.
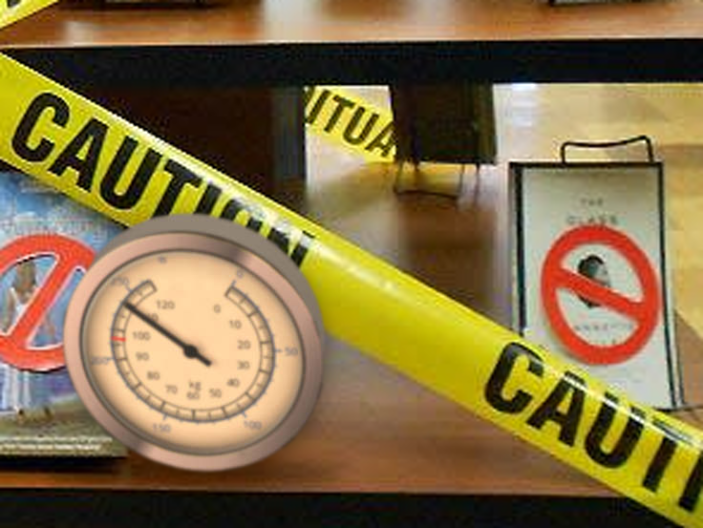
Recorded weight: 110 kg
